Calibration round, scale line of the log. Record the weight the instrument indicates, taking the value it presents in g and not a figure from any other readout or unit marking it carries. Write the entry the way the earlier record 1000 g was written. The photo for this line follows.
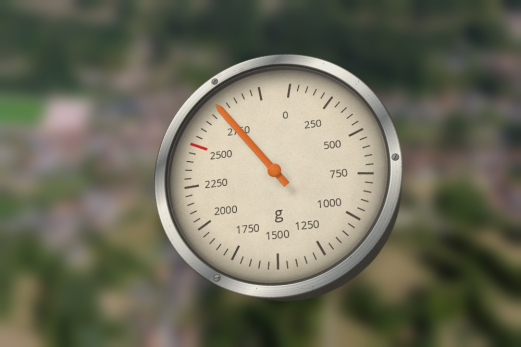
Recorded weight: 2750 g
